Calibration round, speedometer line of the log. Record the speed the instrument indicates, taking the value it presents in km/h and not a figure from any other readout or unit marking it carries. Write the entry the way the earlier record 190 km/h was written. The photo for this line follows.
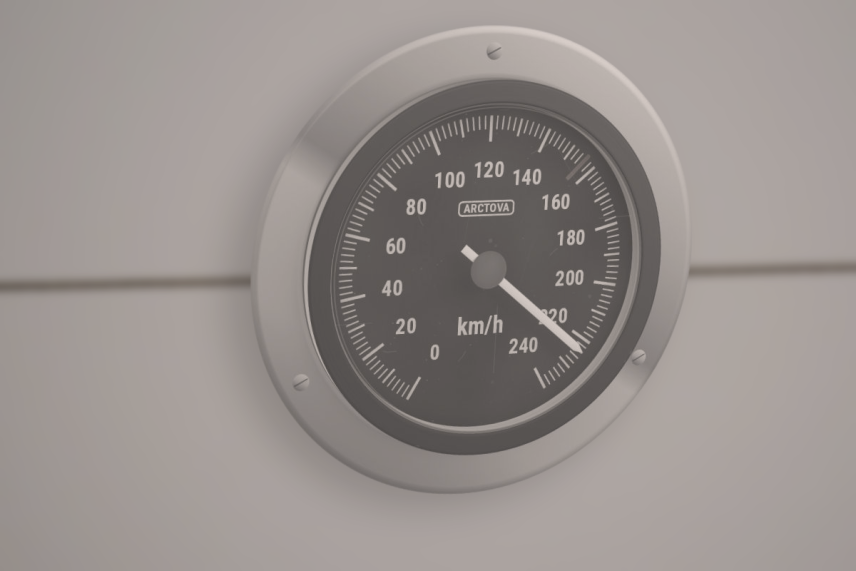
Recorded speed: 224 km/h
